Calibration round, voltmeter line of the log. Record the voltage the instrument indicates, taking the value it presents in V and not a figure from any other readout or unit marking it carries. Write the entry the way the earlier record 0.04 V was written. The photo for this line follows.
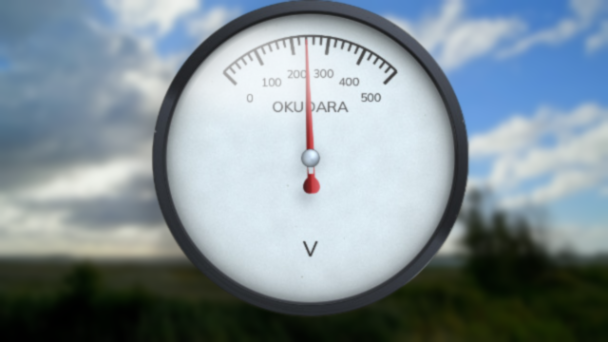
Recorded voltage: 240 V
